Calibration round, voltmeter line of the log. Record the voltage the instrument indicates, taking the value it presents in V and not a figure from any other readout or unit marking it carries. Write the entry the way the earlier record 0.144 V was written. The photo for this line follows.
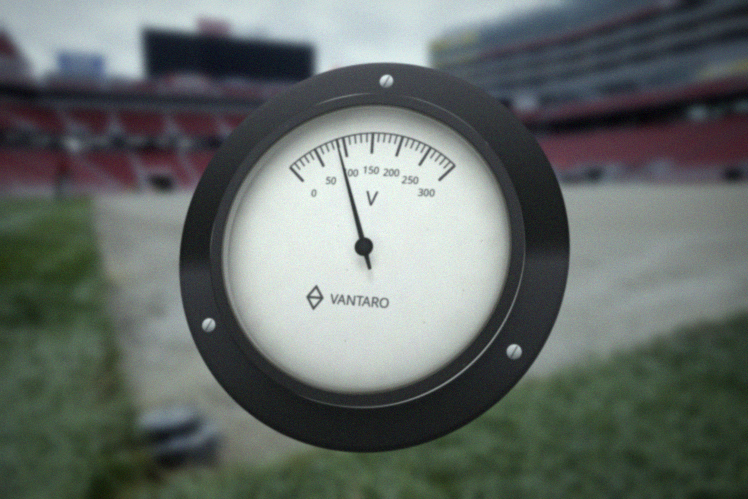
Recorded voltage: 90 V
